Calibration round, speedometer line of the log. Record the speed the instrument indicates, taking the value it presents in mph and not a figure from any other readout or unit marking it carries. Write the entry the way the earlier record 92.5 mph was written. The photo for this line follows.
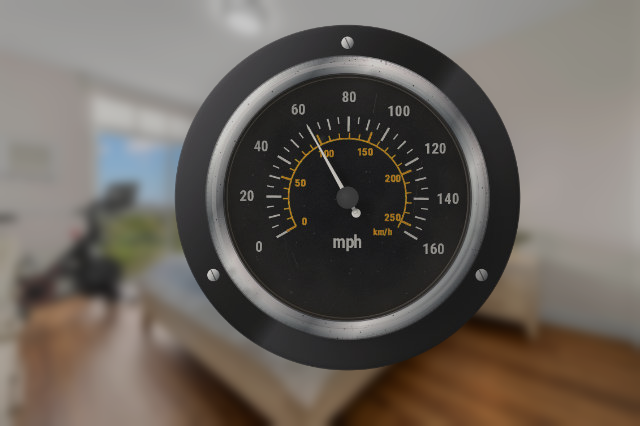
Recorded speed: 60 mph
